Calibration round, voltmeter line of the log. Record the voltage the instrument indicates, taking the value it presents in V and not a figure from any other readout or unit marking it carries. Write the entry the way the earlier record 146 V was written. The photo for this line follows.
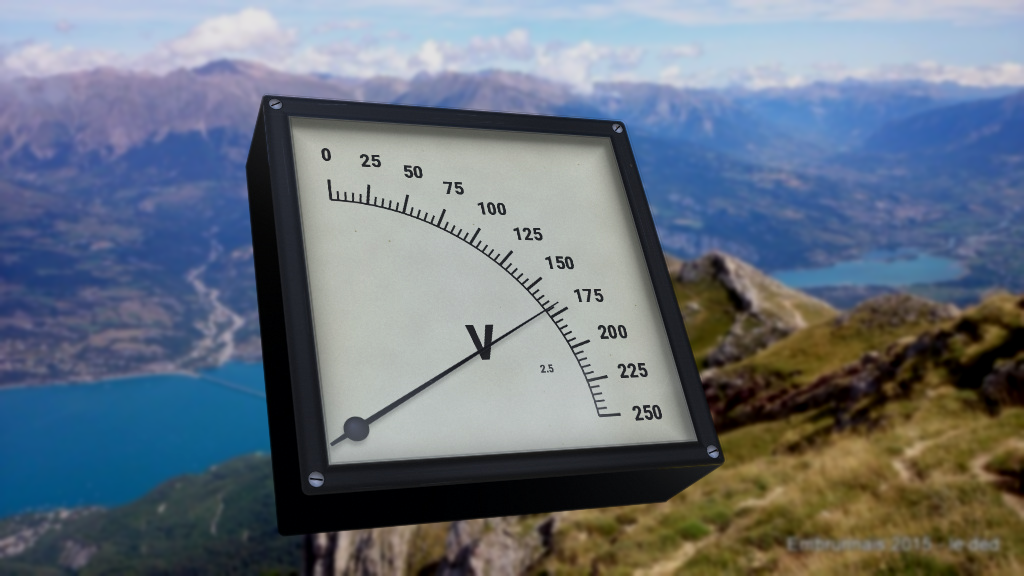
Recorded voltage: 170 V
